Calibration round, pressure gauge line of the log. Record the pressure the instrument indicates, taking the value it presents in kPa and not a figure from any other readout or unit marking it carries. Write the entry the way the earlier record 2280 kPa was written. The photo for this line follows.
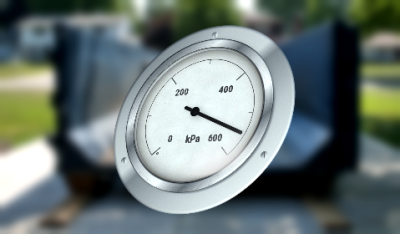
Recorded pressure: 550 kPa
